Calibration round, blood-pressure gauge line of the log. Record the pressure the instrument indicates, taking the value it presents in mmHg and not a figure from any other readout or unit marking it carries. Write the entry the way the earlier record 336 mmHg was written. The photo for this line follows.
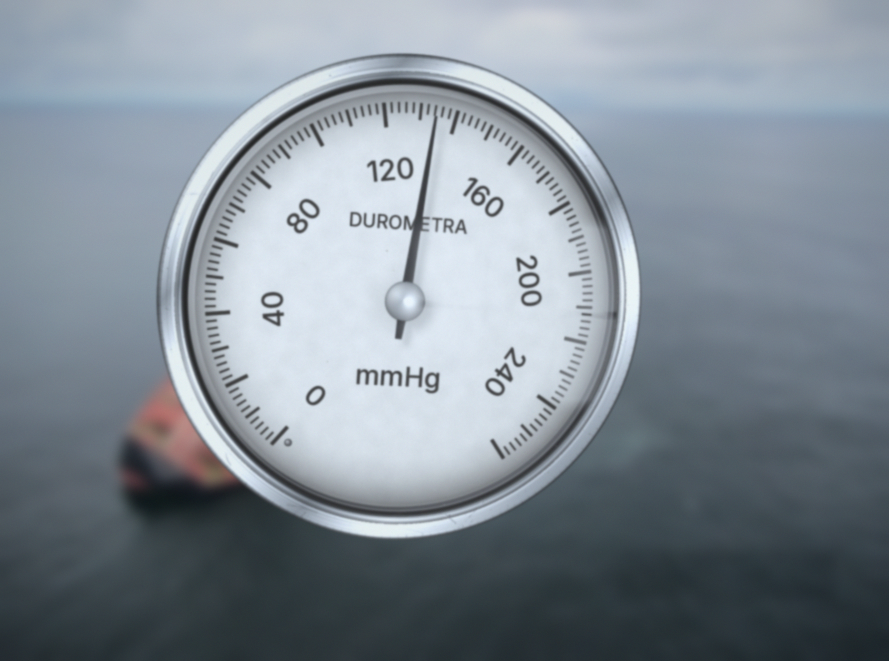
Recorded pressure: 134 mmHg
